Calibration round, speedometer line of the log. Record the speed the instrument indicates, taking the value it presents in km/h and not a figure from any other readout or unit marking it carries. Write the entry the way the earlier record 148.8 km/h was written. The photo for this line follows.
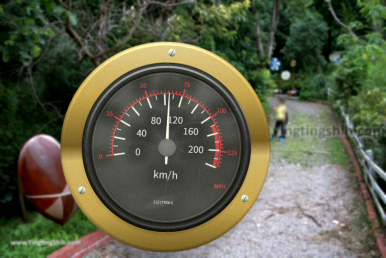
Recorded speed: 105 km/h
